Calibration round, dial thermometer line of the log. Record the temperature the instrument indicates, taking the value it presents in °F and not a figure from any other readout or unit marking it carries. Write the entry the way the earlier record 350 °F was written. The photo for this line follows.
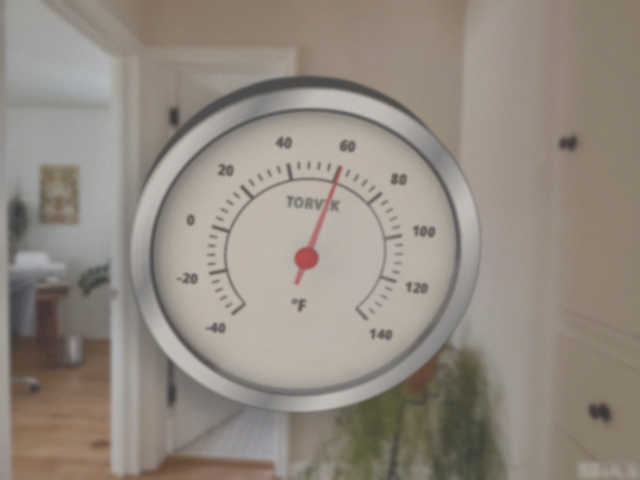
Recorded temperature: 60 °F
